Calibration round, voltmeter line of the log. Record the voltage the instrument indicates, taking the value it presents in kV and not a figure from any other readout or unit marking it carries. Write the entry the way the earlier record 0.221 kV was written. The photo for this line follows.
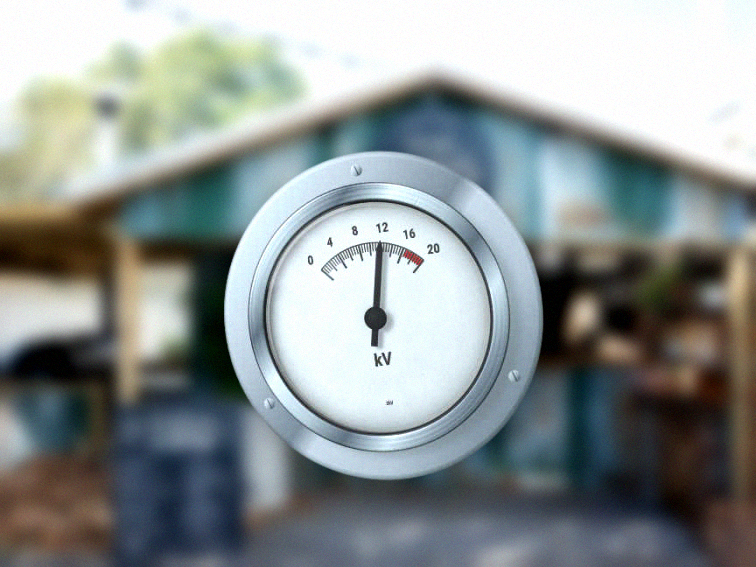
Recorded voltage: 12 kV
